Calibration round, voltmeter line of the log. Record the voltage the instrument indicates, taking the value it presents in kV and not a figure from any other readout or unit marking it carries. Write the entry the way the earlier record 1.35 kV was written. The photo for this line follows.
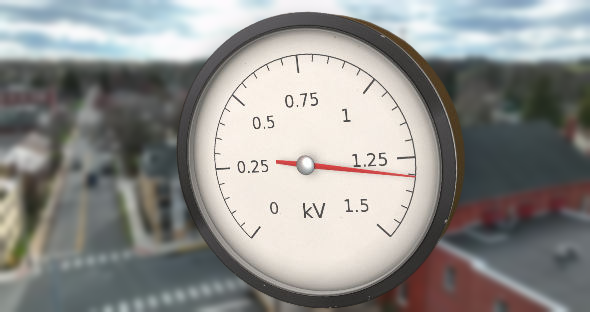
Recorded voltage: 1.3 kV
